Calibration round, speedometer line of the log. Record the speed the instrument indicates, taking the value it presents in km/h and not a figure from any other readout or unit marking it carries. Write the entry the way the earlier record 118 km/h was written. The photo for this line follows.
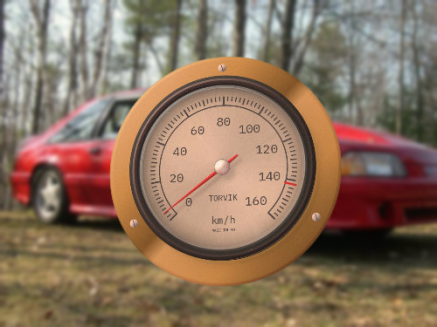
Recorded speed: 4 km/h
